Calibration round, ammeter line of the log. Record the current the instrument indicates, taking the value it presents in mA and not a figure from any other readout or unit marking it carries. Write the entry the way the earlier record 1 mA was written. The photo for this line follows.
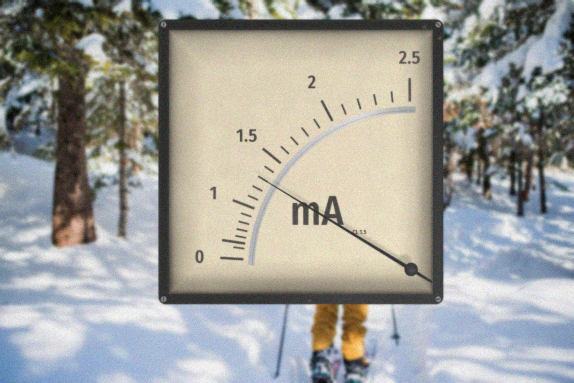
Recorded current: 1.3 mA
